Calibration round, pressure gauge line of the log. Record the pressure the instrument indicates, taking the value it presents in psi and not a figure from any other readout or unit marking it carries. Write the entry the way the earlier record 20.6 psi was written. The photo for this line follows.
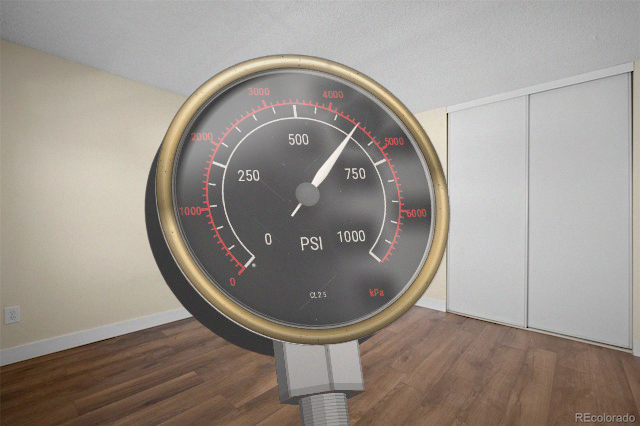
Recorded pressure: 650 psi
